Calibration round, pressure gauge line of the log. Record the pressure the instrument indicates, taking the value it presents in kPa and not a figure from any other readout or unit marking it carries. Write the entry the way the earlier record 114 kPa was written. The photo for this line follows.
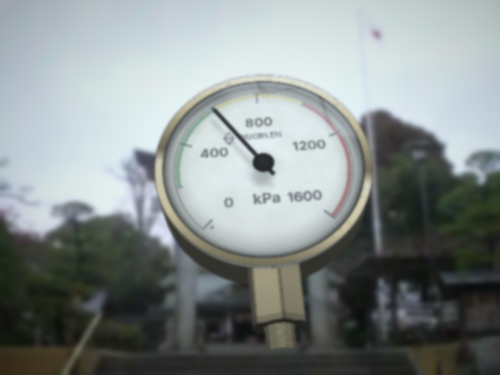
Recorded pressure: 600 kPa
